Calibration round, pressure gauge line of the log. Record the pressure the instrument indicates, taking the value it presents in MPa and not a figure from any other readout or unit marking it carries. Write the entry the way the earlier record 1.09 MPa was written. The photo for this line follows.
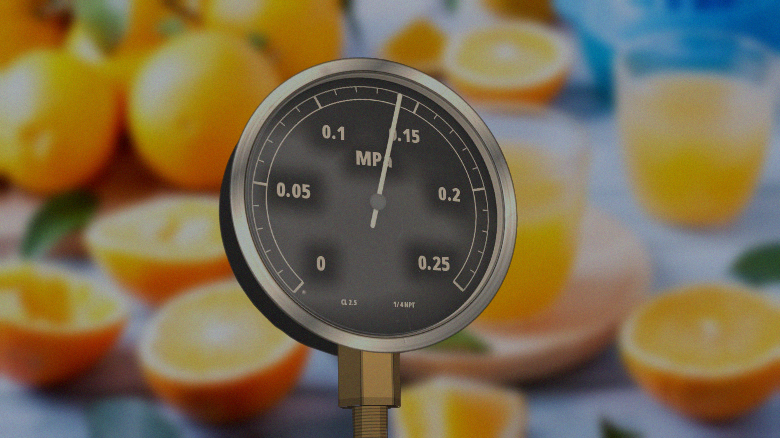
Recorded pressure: 0.14 MPa
